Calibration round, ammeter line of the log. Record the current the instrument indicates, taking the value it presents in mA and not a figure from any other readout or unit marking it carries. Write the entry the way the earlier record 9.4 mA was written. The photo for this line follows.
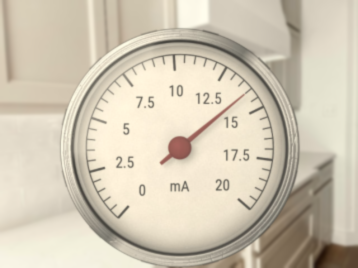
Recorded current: 14 mA
